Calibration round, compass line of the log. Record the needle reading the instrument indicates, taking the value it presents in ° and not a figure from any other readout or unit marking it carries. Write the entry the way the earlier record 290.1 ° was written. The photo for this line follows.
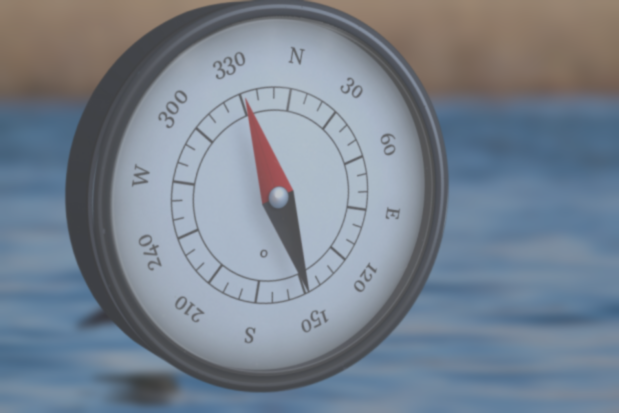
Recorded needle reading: 330 °
